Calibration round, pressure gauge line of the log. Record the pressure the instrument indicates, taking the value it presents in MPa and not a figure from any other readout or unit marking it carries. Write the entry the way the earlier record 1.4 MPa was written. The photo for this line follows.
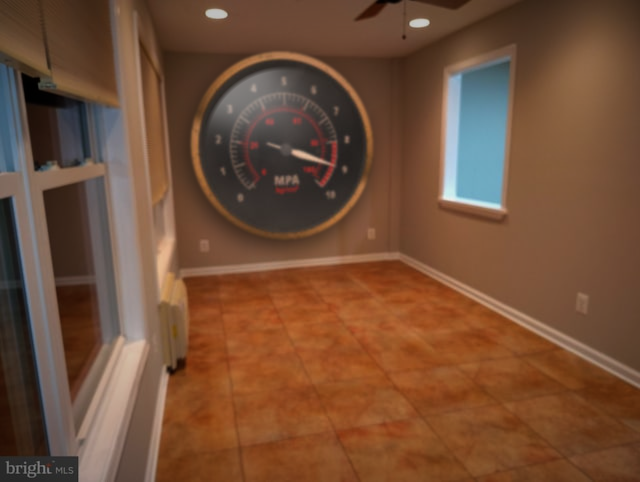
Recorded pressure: 9 MPa
